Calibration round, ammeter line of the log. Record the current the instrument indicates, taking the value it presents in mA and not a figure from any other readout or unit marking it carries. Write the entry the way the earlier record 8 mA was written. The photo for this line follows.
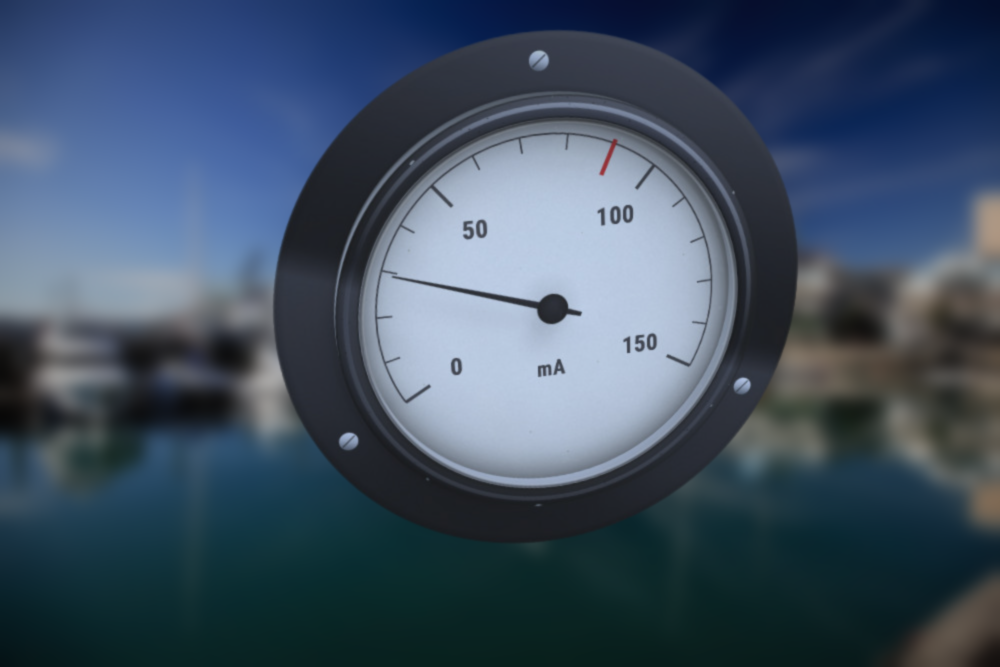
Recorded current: 30 mA
